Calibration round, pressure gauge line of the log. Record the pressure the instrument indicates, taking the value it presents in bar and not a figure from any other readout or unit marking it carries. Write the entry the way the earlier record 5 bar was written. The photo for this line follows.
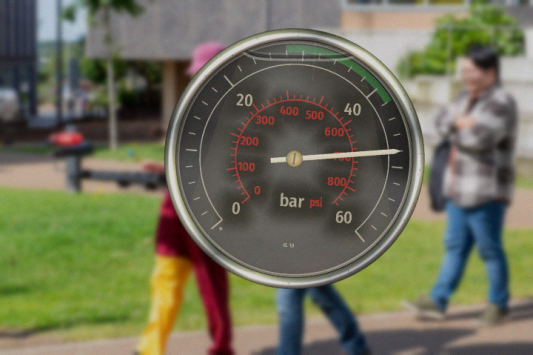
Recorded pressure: 48 bar
